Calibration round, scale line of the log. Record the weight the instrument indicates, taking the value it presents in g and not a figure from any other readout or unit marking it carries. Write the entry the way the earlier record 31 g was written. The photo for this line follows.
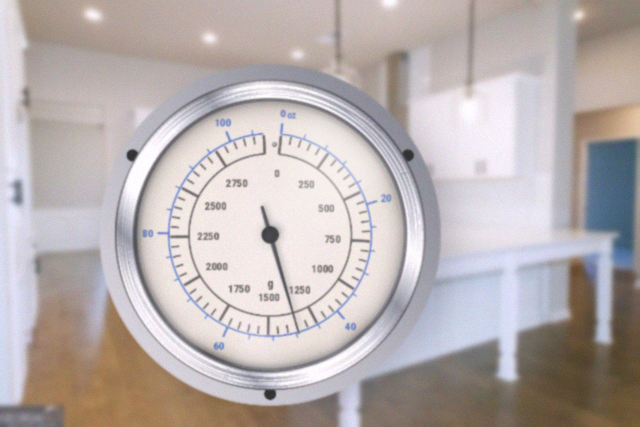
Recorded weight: 1350 g
